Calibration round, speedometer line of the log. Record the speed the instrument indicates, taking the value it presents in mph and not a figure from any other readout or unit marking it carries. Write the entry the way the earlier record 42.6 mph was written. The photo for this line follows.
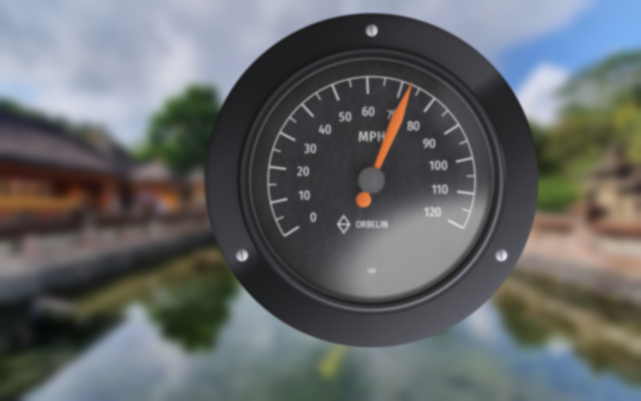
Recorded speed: 72.5 mph
